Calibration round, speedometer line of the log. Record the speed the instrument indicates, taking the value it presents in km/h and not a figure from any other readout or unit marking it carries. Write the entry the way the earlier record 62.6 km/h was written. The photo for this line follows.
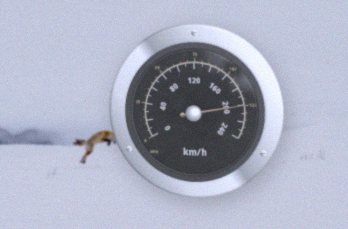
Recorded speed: 200 km/h
